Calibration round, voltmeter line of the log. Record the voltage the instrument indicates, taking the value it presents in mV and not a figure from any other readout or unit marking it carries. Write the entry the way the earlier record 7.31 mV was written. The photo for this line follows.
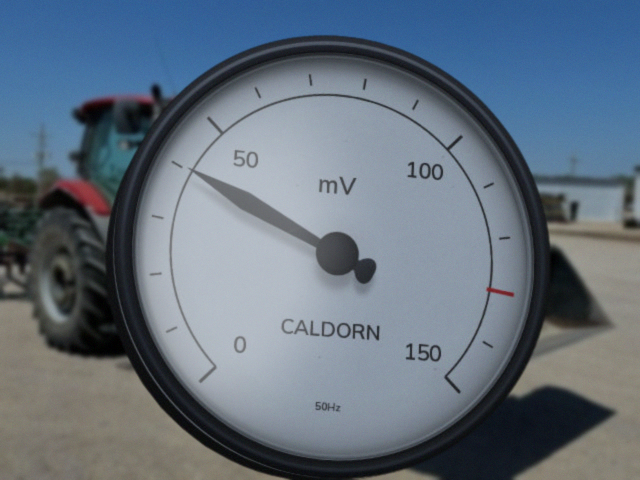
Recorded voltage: 40 mV
